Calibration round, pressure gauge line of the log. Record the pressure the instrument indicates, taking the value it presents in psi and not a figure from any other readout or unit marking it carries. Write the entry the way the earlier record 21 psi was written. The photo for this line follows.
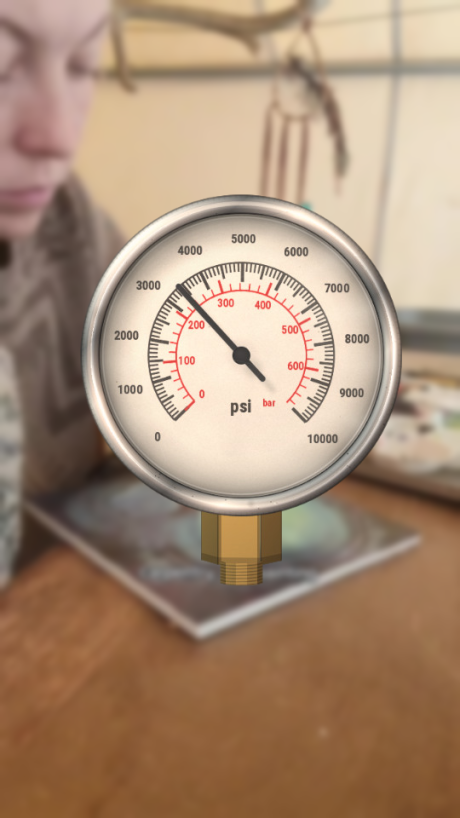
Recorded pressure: 3400 psi
